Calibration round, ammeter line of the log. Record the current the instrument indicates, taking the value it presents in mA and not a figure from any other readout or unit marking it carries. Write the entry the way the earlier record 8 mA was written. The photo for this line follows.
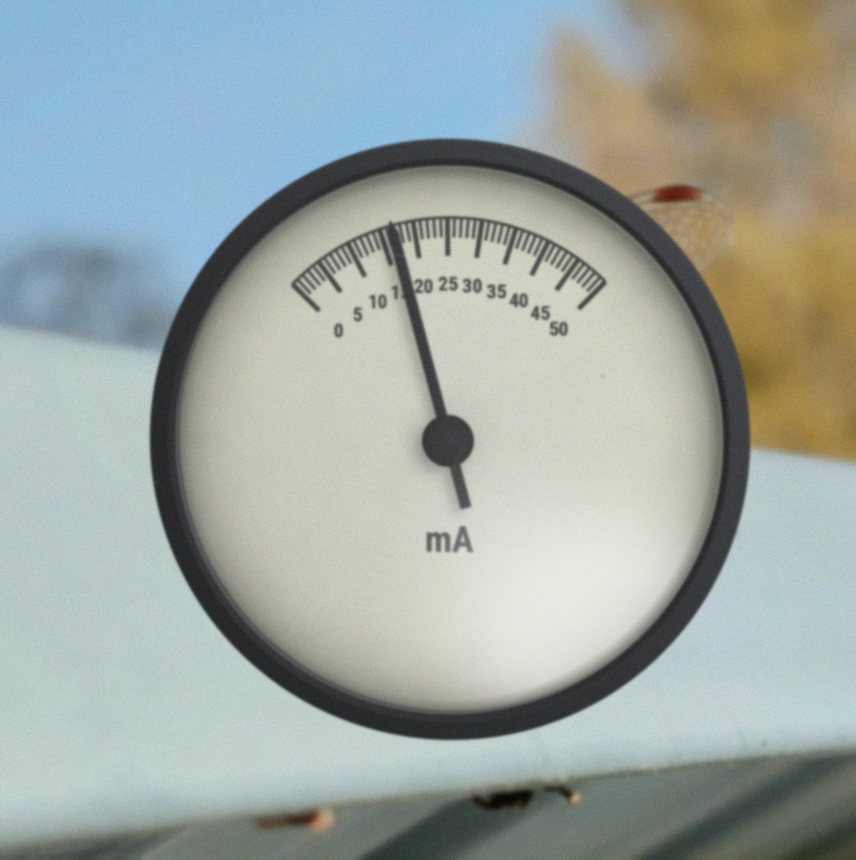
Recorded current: 17 mA
